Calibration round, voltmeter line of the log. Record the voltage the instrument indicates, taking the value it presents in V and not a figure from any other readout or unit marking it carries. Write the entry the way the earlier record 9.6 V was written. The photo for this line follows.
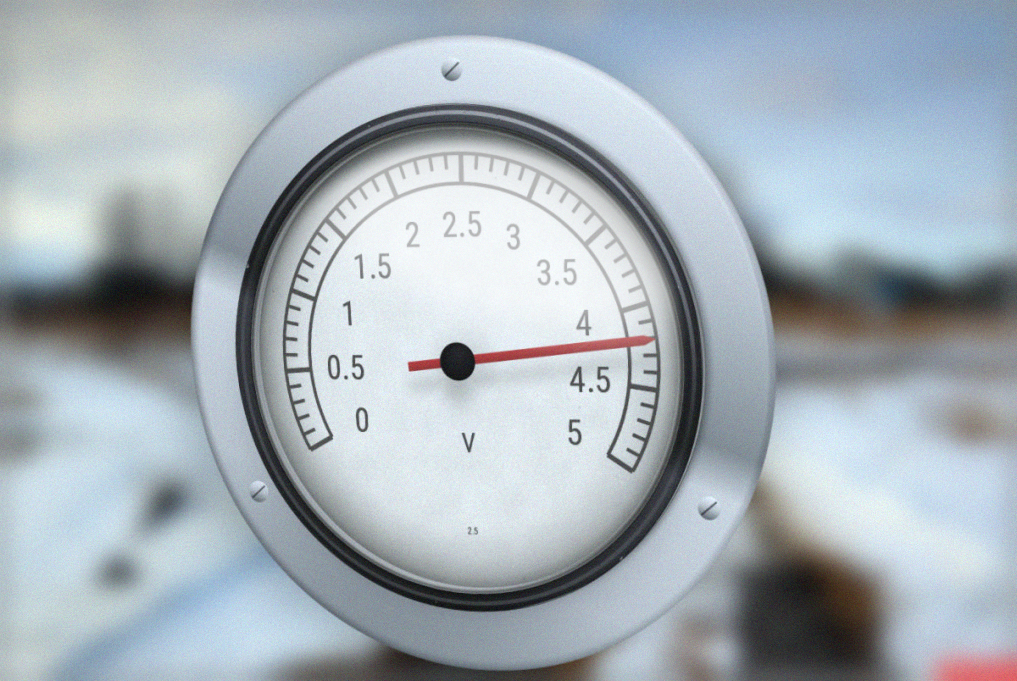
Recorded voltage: 4.2 V
